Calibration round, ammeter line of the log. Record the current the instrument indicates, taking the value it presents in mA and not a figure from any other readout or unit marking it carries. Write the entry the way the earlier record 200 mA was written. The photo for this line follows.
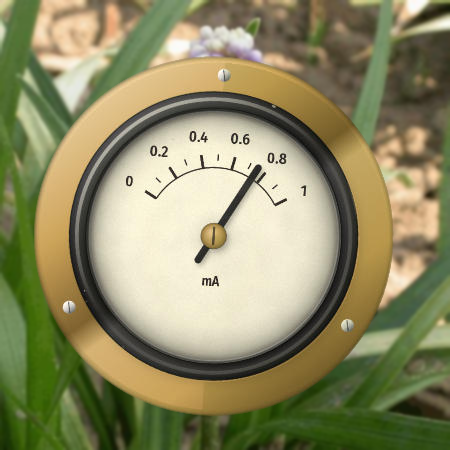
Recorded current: 0.75 mA
